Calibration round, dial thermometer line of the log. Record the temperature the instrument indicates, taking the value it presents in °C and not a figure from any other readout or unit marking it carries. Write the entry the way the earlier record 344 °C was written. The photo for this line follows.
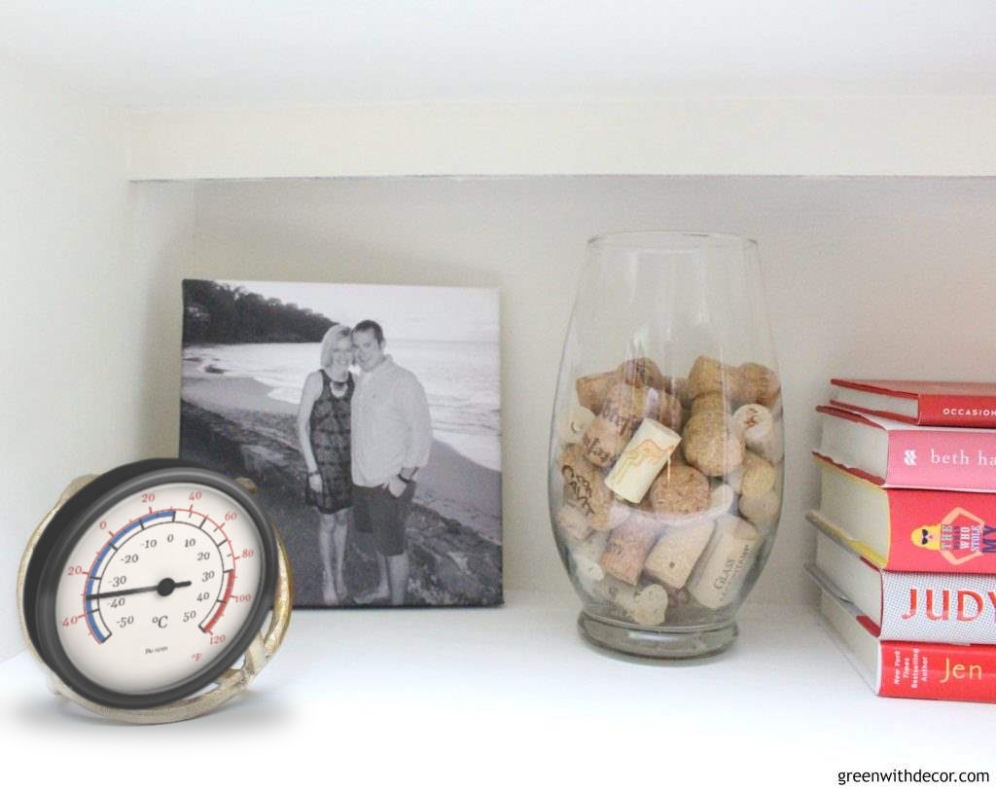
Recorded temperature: -35 °C
